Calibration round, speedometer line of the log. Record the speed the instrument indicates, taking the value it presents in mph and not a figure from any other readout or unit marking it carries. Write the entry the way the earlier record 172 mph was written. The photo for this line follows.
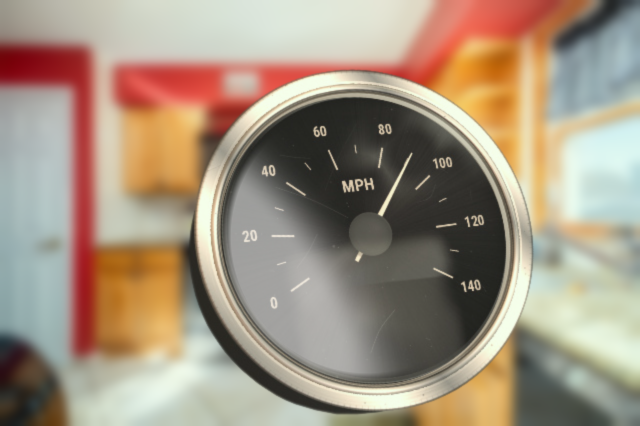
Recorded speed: 90 mph
